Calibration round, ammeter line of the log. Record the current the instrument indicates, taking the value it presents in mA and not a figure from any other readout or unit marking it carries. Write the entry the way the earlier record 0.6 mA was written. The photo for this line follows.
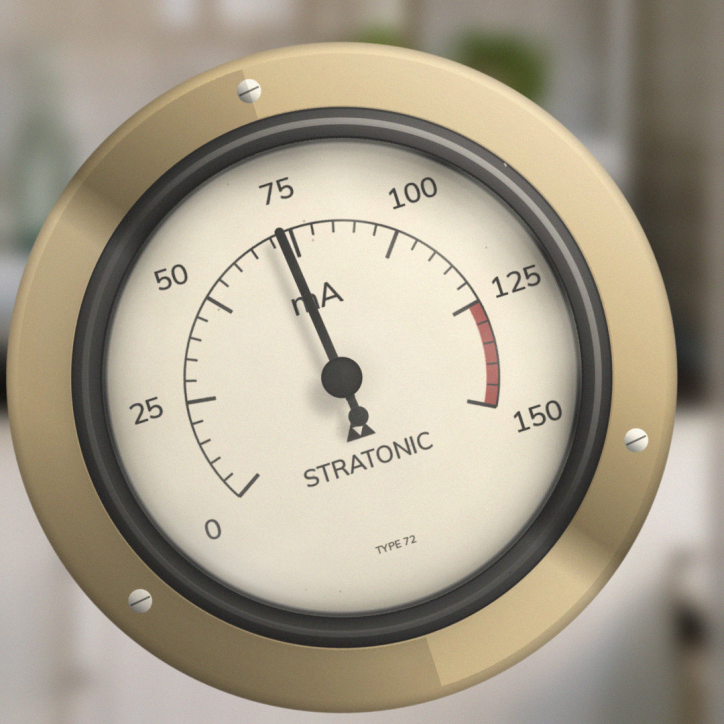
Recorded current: 72.5 mA
